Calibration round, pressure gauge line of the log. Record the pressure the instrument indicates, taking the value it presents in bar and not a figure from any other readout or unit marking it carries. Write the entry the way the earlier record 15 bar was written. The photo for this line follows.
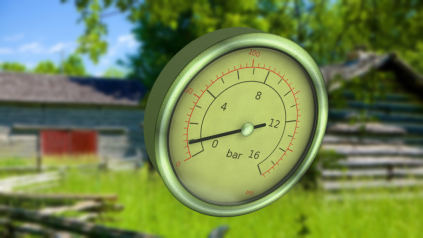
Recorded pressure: 1 bar
